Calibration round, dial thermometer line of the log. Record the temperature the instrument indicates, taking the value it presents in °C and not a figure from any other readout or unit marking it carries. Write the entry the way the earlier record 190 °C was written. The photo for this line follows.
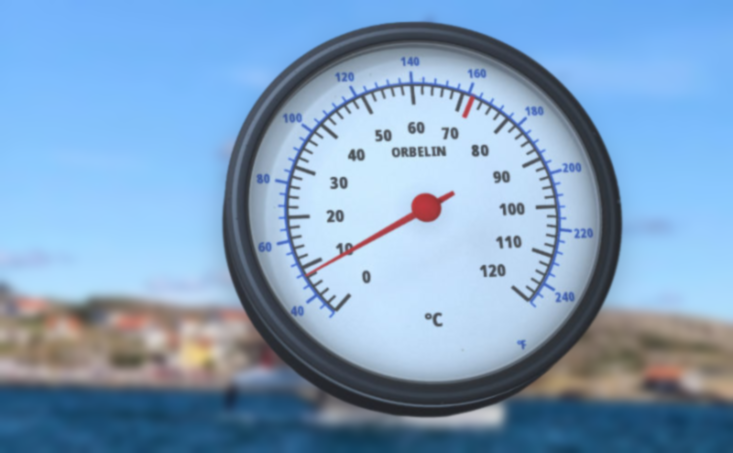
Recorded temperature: 8 °C
